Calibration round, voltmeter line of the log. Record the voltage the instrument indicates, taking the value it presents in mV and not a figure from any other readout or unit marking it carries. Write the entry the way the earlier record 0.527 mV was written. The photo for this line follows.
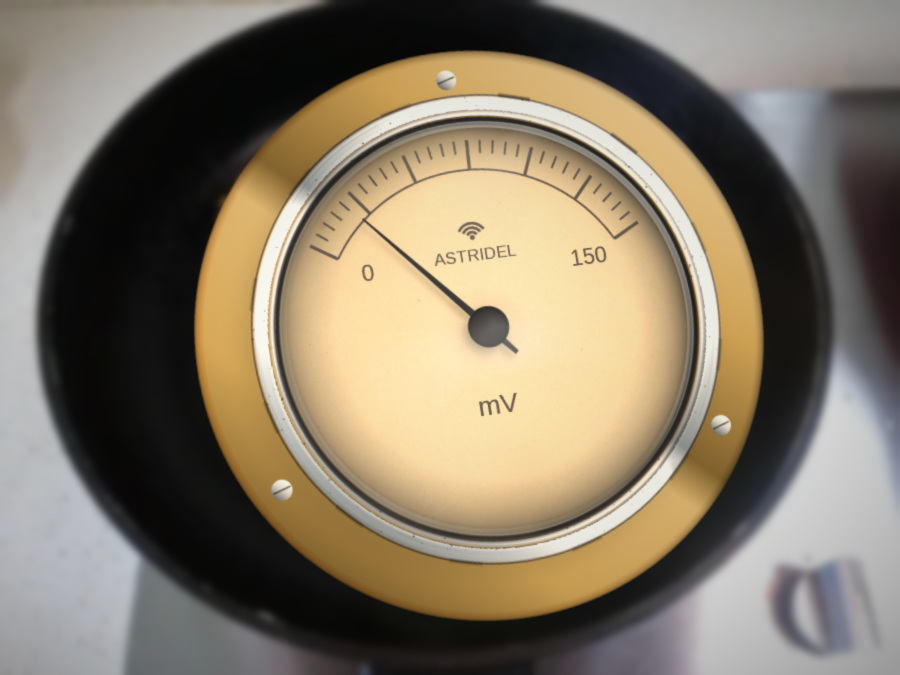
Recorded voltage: 20 mV
